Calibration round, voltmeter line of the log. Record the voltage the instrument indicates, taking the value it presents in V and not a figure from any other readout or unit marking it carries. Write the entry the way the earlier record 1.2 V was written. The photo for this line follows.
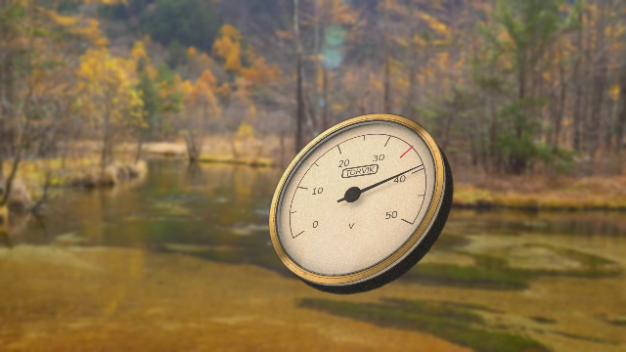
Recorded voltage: 40 V
